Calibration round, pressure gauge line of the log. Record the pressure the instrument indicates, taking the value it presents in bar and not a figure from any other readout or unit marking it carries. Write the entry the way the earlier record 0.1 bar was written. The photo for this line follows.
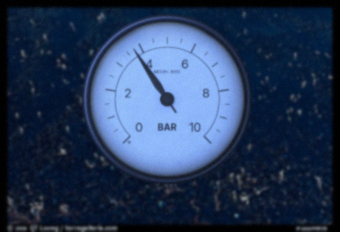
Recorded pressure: 3.75 bar
